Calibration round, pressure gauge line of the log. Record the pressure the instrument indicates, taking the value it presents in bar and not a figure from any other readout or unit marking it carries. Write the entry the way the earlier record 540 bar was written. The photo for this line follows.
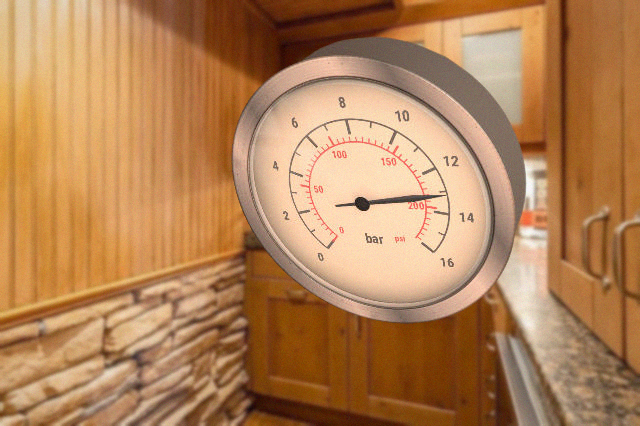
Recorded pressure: 13 bar
